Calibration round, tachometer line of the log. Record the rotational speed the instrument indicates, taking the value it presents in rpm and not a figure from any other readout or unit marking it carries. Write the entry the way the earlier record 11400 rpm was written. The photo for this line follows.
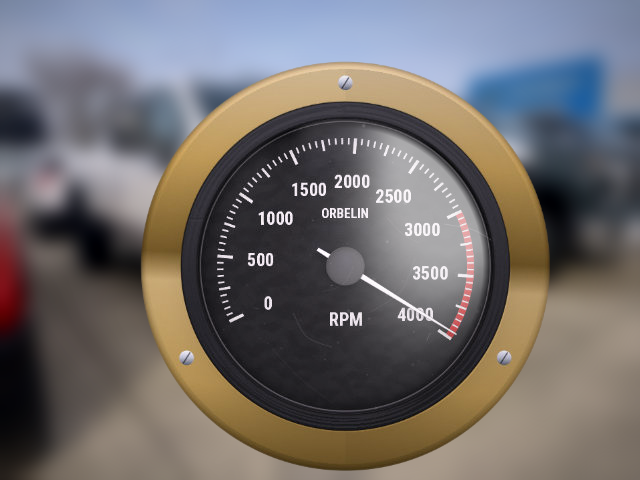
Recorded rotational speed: 3950 rpm
